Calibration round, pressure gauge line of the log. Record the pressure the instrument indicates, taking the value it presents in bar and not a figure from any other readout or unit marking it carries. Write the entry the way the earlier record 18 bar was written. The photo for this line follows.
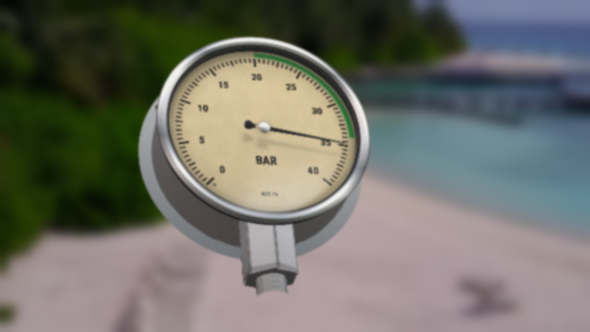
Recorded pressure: 35 bar
